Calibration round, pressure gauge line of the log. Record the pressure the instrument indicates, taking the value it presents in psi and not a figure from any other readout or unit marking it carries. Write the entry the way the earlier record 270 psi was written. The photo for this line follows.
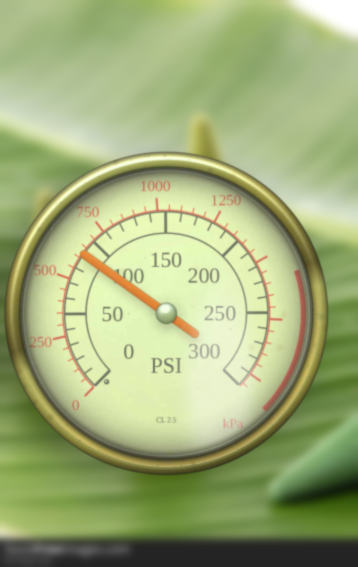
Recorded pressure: 90 psi
